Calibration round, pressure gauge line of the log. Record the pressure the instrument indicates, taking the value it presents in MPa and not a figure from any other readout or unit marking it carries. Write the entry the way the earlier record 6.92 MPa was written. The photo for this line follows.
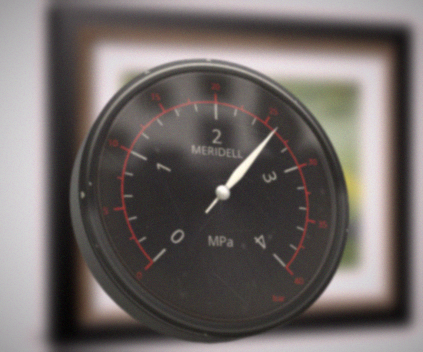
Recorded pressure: 2.6 MPa
